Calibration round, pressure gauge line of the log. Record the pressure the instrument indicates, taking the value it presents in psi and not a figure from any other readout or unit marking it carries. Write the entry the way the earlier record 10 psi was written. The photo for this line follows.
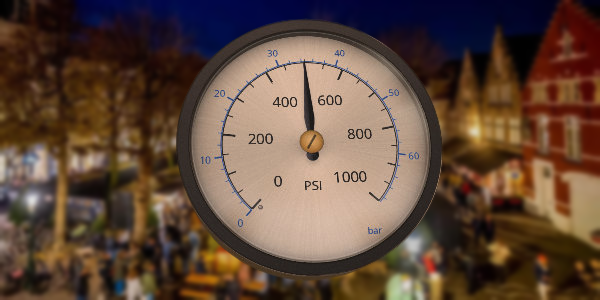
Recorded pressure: 500 psi
